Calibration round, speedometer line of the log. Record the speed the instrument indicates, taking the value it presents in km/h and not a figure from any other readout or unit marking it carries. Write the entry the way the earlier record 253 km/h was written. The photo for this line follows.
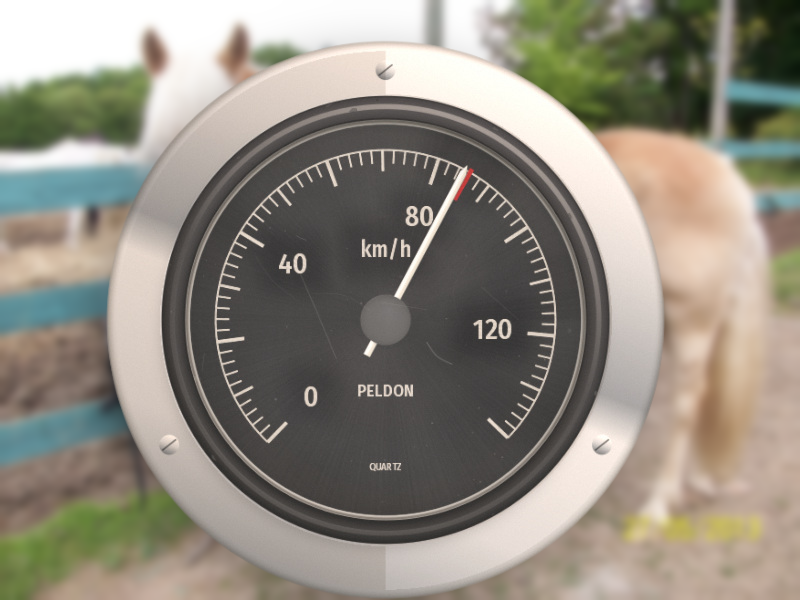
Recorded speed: 85 km/h
